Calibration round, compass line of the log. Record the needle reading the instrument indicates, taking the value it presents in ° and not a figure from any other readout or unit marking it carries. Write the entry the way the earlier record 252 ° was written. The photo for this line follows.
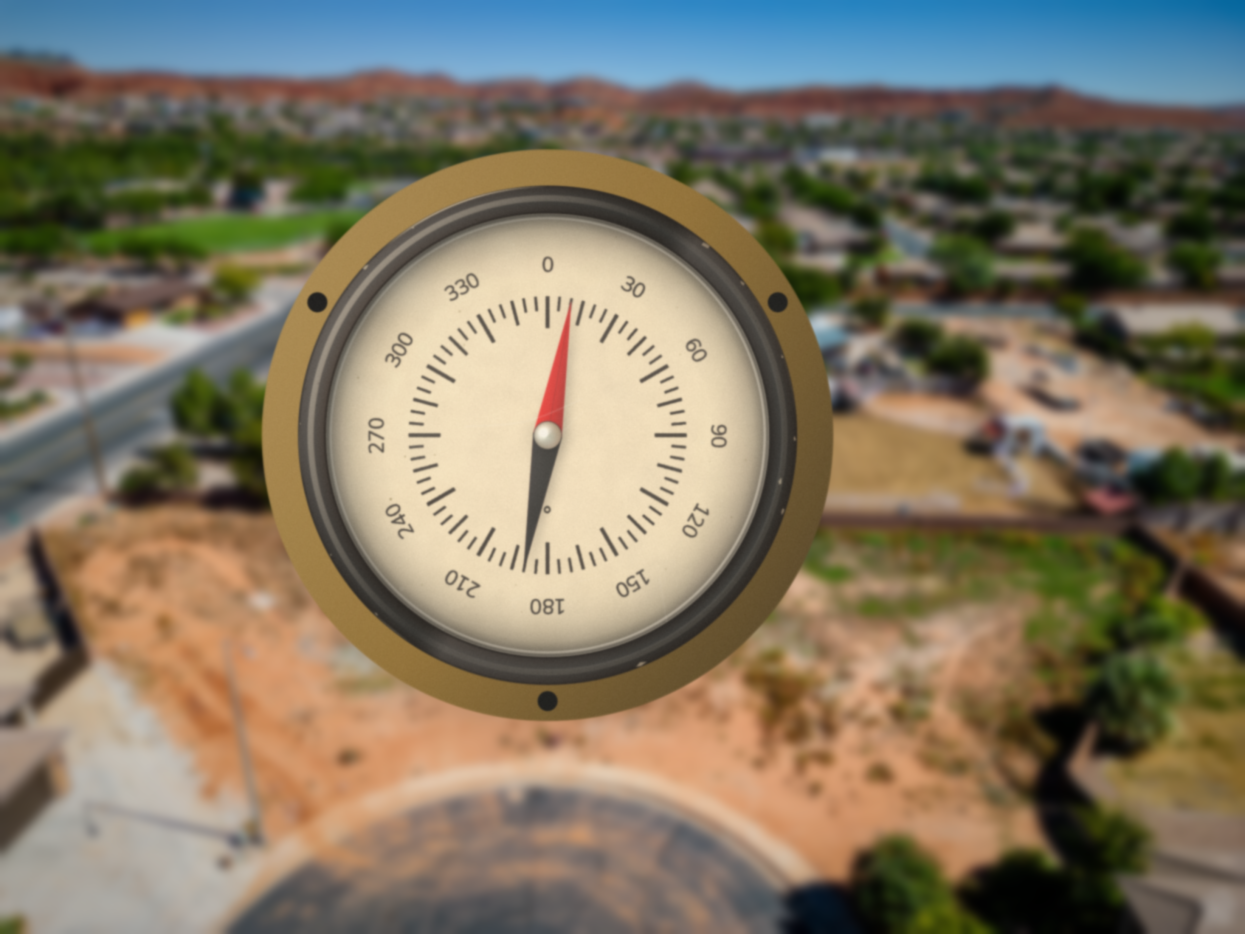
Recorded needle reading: 10 °
